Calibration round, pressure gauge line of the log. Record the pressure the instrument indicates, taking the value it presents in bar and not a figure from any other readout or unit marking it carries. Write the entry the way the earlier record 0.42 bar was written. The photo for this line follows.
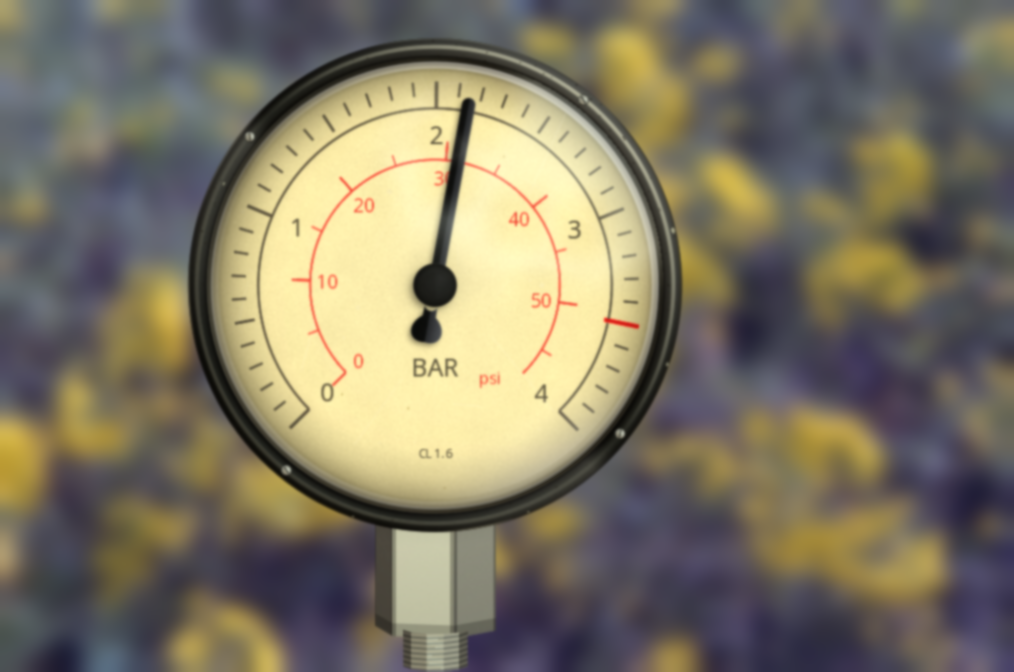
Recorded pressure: 2.15 bar
